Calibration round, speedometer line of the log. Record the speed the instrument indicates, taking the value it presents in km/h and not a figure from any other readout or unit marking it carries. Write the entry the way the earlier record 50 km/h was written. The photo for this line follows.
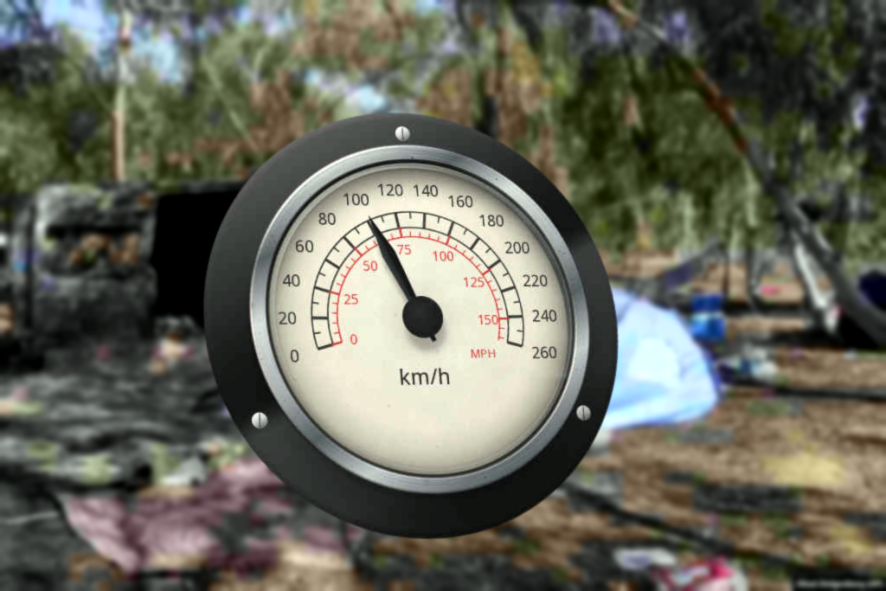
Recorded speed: 100 km/h
